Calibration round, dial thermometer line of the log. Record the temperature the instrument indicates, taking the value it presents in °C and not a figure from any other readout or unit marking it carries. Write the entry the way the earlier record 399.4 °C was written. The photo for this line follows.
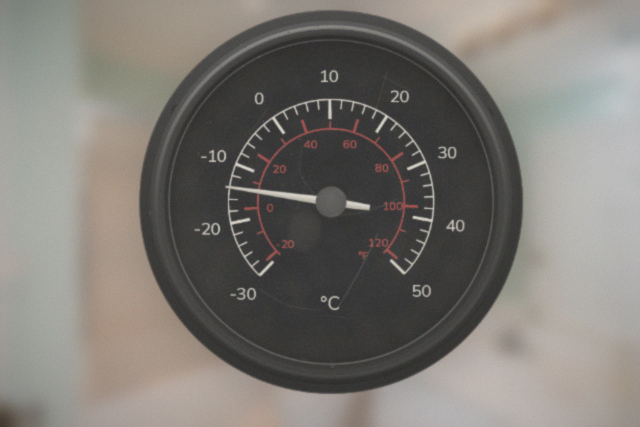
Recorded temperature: -14 °C
